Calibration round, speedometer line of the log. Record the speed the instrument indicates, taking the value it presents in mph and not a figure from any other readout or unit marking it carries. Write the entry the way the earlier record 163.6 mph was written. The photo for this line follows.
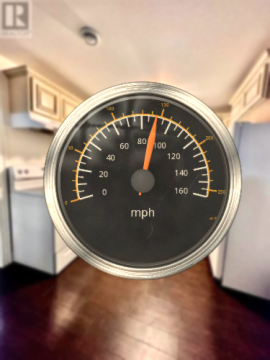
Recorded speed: 90 mph
